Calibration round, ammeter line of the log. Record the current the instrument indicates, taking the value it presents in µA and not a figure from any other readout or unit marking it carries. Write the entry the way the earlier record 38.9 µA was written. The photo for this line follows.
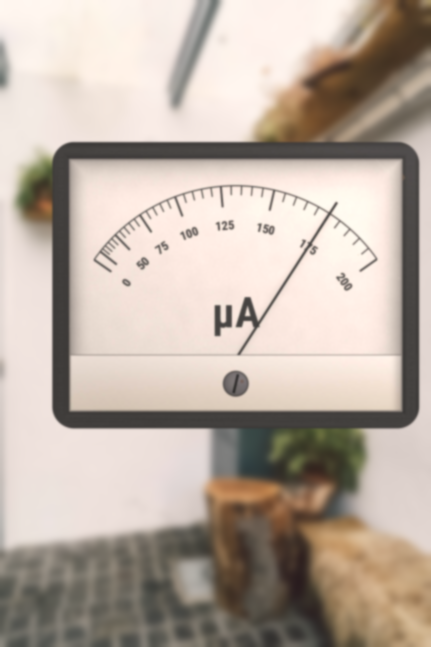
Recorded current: 175 µA
